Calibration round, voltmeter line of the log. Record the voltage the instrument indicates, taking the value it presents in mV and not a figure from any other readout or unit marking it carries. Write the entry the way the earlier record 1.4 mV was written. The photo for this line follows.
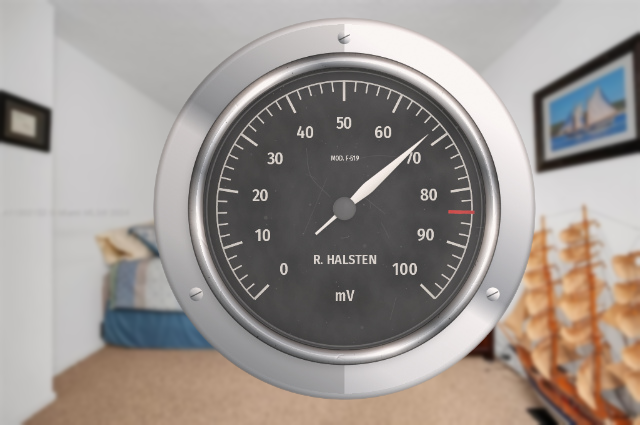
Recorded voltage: 68 mV
